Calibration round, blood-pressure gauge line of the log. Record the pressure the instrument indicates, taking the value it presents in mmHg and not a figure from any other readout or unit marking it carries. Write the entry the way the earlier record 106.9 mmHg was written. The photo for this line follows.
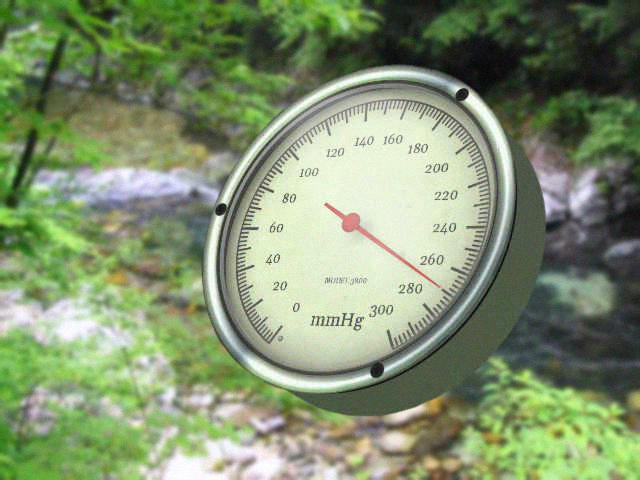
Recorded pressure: 270 mmHg
